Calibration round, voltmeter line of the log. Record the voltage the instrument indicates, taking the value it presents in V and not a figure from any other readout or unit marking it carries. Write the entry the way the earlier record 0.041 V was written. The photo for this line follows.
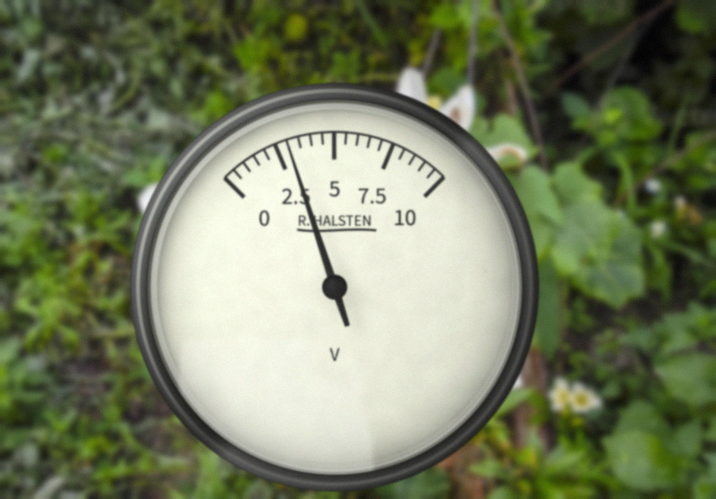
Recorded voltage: 3 V
